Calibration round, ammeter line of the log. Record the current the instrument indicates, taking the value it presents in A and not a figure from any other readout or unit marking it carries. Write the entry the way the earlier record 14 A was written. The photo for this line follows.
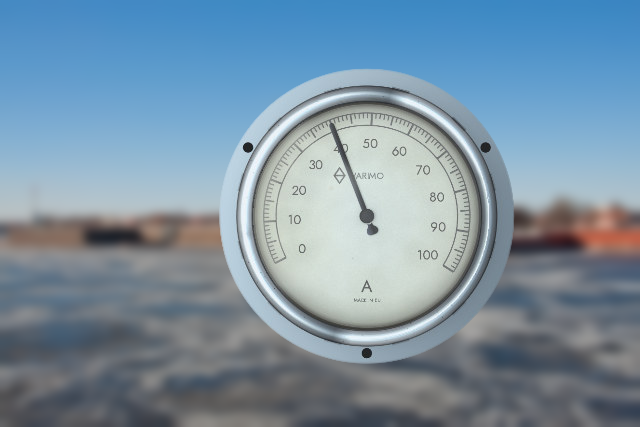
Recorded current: 40 A
